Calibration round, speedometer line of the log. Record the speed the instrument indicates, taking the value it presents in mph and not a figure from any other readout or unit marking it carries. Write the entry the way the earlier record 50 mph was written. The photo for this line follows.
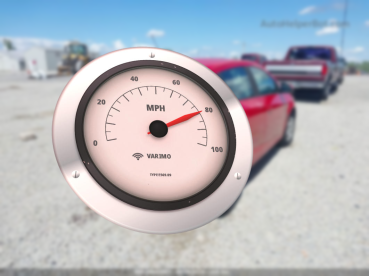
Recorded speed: 80 mph
